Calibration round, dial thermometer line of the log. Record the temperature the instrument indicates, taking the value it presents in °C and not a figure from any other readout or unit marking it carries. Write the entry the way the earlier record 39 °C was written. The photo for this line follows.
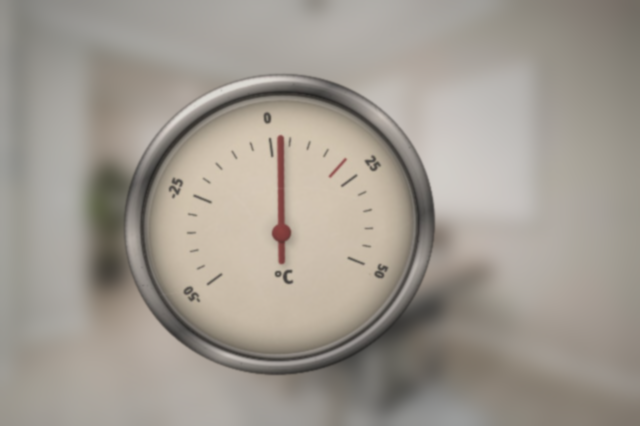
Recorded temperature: 2.5 °C
